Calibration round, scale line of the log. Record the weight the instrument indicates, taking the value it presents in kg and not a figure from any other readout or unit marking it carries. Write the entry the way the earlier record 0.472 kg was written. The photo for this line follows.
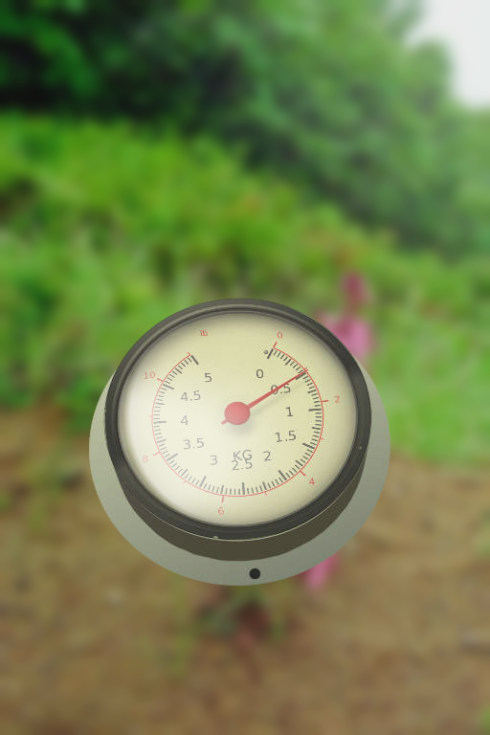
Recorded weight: 0.5 kg
